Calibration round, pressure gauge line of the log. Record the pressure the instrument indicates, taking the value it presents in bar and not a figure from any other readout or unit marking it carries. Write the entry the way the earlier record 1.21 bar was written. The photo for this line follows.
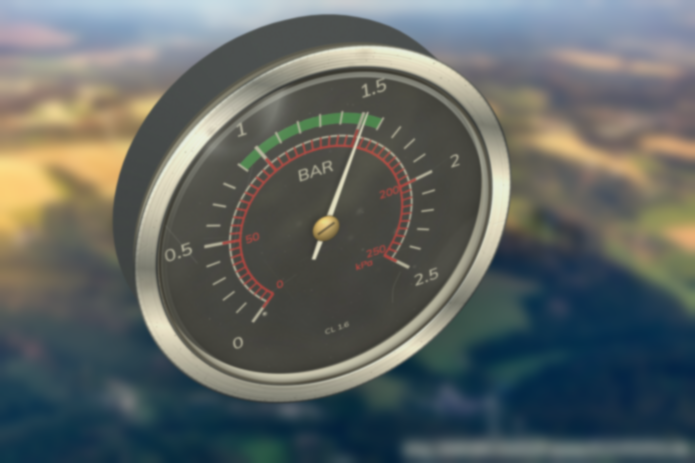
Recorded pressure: 1.5 bar
